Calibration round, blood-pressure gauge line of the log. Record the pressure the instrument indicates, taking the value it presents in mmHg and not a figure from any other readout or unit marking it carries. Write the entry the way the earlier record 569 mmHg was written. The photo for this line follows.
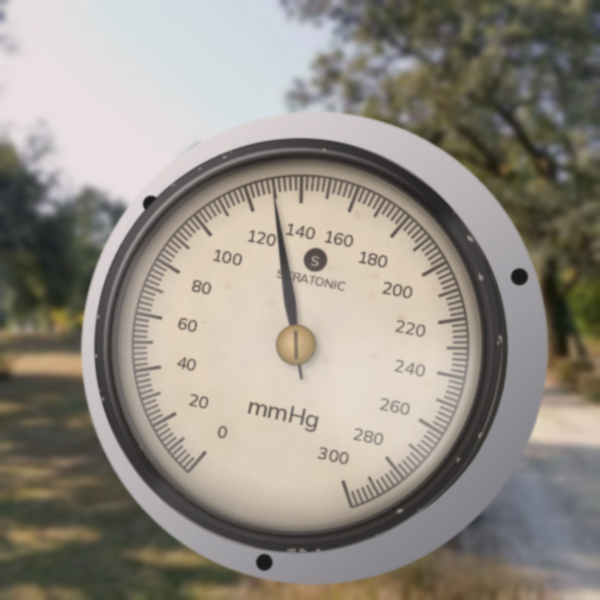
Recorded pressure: 130 mmHg
